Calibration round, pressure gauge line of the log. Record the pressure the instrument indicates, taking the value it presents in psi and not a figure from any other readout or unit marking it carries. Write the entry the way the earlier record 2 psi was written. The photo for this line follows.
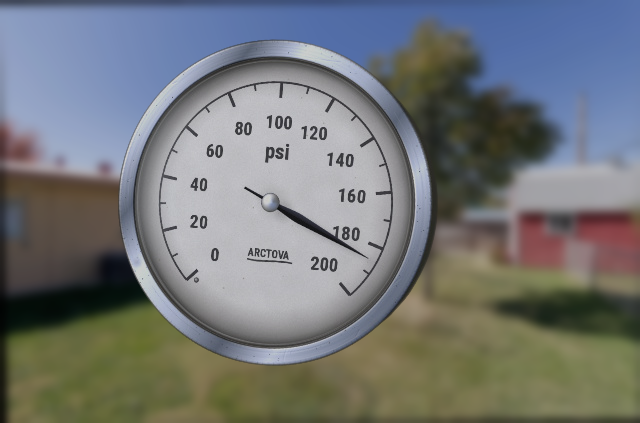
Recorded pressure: 185 psi
